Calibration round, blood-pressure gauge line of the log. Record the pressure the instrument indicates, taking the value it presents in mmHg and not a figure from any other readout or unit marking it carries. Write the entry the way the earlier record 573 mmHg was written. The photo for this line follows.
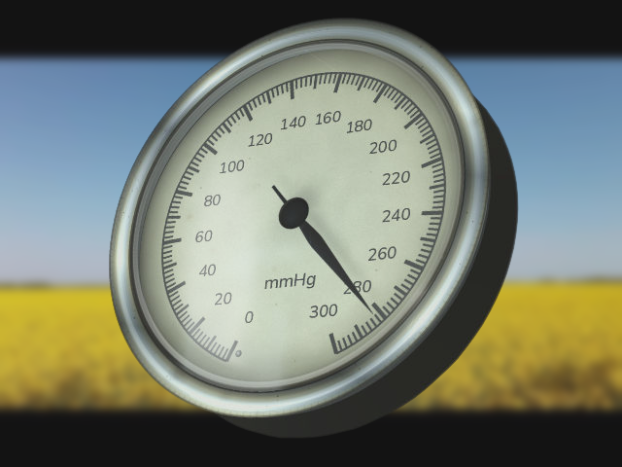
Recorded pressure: 282 mmHg
